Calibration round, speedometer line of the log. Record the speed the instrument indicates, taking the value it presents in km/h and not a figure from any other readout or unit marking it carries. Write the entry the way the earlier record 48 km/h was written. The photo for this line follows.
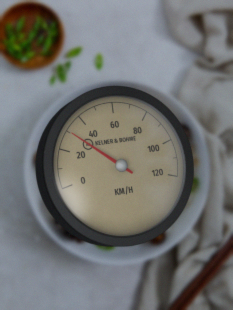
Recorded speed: 30 km/h
